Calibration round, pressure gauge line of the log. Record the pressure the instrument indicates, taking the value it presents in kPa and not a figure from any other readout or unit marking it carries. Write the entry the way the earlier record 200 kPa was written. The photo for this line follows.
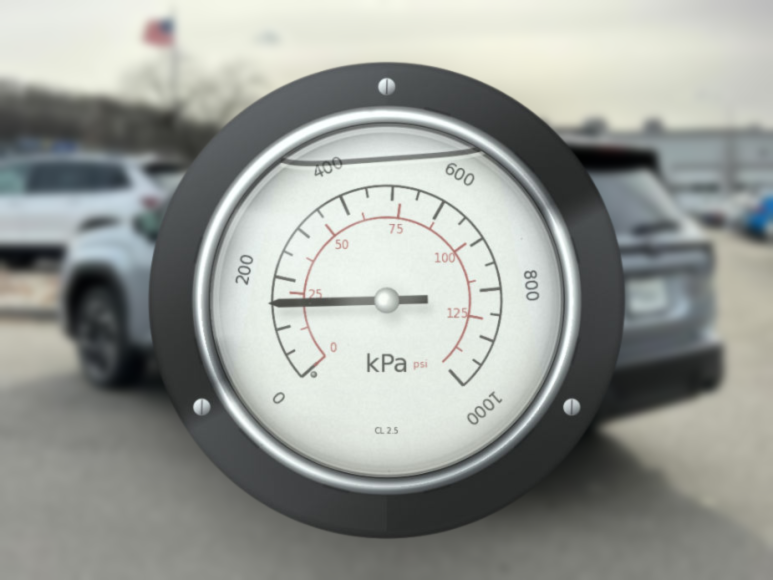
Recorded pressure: 150 kPa
